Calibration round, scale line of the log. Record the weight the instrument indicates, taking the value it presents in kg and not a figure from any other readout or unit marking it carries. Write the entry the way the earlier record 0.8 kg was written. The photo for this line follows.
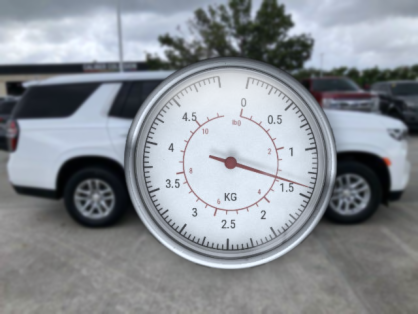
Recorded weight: 1.4 kg
